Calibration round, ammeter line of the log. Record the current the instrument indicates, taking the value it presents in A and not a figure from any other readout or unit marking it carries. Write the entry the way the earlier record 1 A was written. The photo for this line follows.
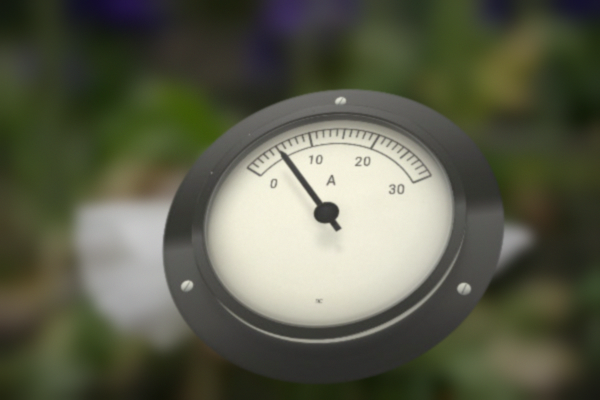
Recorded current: 5 A
